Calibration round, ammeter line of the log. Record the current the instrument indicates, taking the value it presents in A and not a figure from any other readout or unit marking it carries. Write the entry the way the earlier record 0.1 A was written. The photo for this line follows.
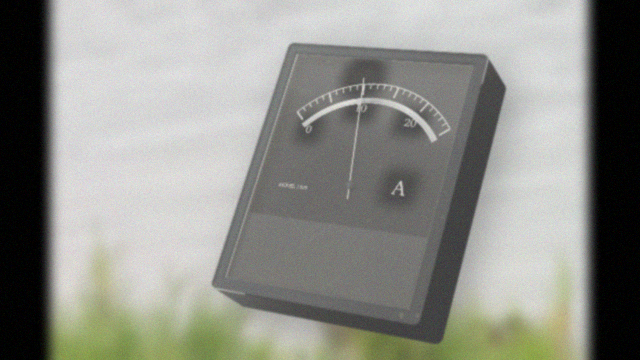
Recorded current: 10 A
